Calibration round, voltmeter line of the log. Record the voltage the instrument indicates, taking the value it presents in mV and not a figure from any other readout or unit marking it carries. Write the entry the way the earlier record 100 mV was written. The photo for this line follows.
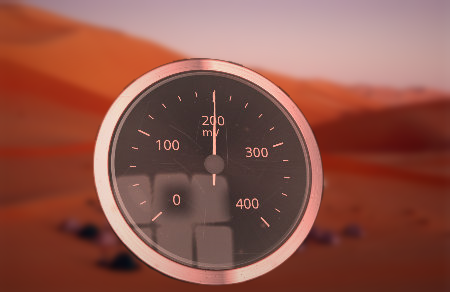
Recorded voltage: 200 mV
